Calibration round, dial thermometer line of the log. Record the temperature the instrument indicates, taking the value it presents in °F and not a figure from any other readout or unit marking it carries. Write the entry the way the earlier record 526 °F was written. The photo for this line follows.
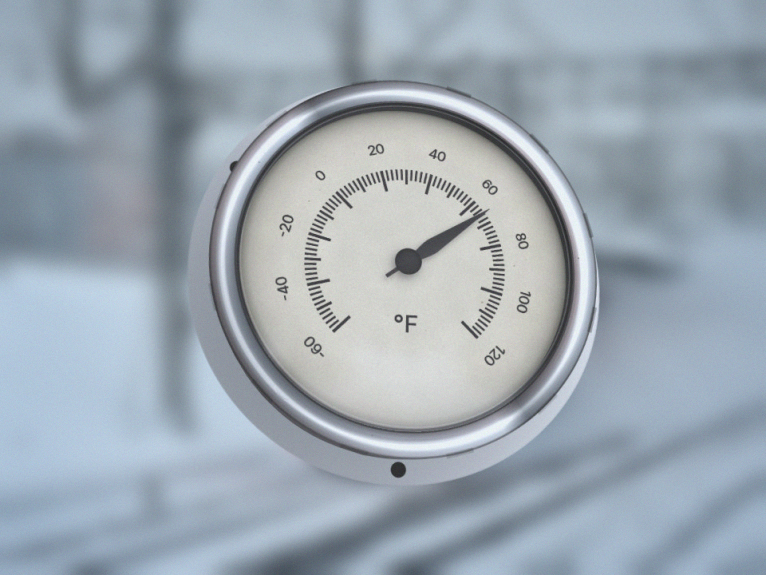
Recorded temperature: 66 °F
